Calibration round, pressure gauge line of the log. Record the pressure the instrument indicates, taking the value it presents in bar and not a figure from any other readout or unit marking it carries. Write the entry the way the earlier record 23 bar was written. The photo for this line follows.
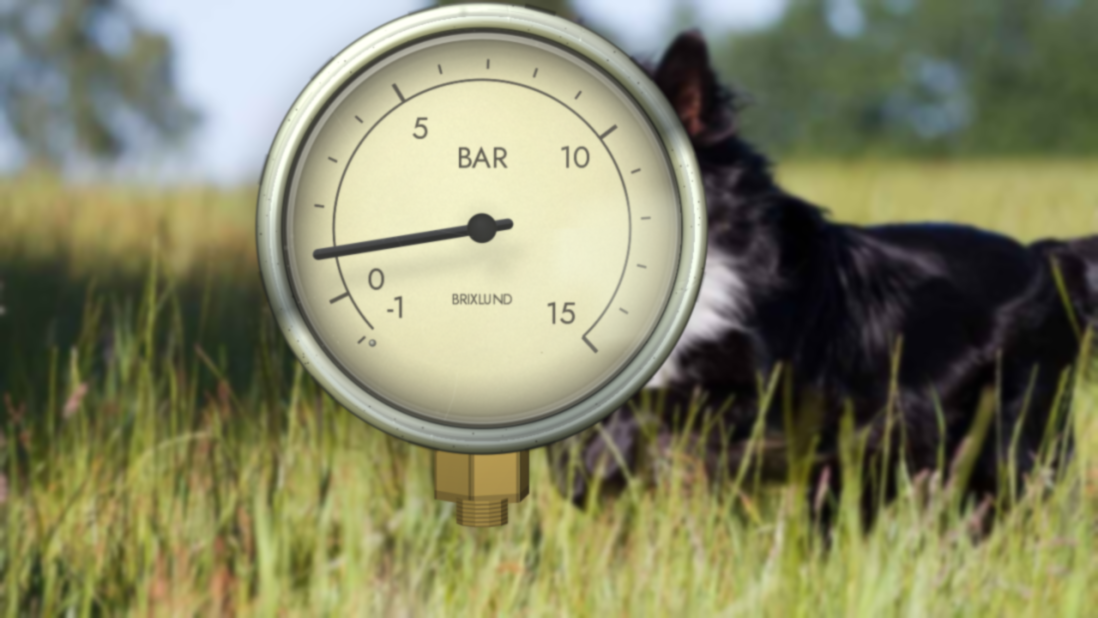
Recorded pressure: 1 bar
